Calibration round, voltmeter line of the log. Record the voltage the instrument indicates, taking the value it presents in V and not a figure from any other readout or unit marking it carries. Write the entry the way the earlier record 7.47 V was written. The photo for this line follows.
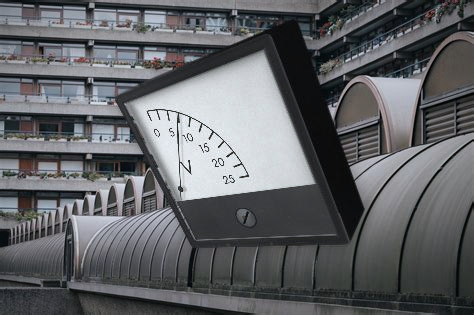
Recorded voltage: 7.5 V
